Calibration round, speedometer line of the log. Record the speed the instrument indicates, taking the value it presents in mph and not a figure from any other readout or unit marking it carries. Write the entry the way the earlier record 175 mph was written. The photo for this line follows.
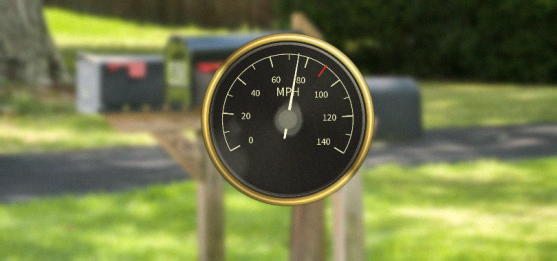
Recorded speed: 75 mph
